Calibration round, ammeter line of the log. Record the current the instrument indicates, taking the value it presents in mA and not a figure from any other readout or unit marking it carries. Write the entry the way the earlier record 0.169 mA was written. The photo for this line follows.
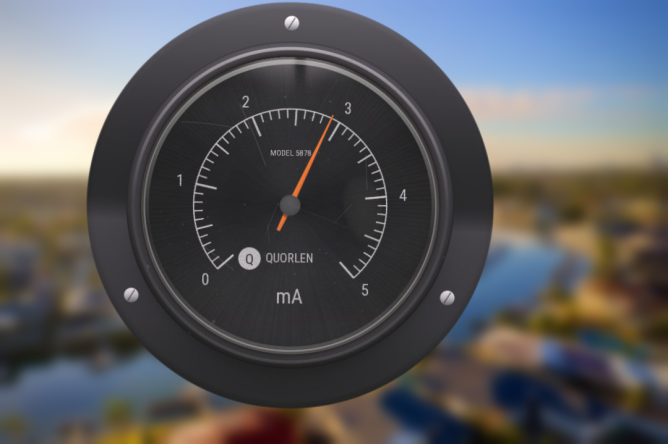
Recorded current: 2.9 mA
